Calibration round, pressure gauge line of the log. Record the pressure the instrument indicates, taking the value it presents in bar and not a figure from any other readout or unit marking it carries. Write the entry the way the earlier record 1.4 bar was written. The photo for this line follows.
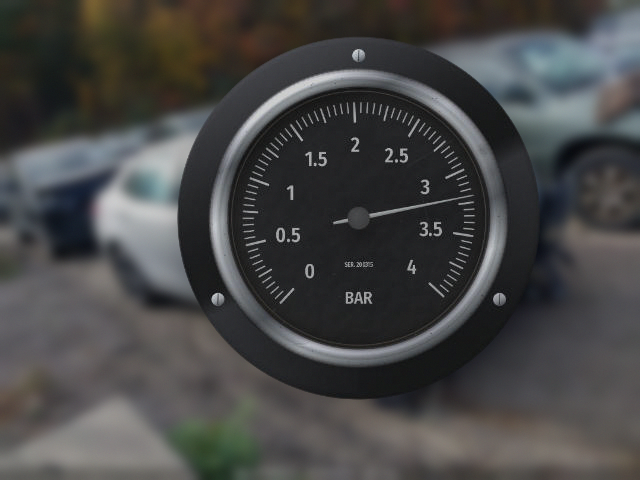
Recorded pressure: 3.2 bar
